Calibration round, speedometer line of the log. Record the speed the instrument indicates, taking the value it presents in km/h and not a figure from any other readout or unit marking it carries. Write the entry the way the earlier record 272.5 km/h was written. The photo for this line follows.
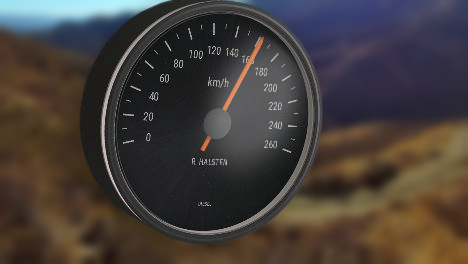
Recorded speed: 160 km/h
